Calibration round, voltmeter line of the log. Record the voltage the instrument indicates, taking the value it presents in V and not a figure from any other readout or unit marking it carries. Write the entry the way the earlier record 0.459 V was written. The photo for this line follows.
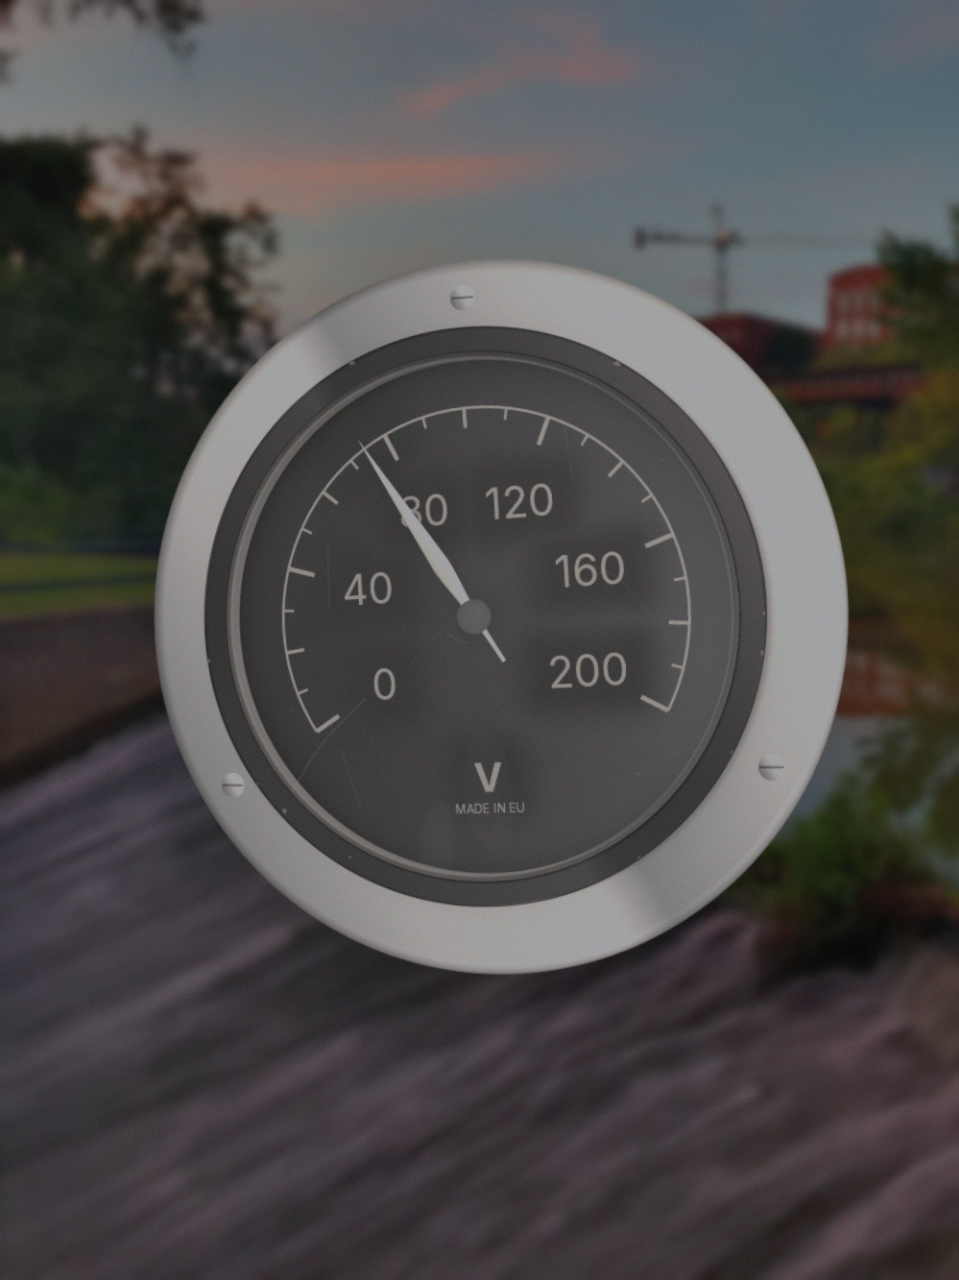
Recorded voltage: 75 V
